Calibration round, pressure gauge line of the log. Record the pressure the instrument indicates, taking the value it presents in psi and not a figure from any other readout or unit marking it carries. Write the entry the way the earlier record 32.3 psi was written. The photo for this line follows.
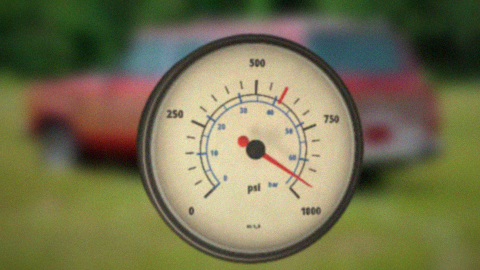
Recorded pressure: 950 psi
